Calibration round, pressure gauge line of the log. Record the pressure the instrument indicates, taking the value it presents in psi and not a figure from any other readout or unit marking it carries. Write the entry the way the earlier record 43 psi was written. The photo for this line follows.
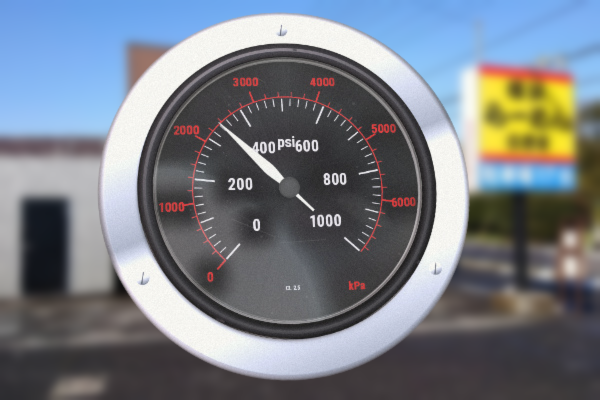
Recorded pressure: 340 psi
